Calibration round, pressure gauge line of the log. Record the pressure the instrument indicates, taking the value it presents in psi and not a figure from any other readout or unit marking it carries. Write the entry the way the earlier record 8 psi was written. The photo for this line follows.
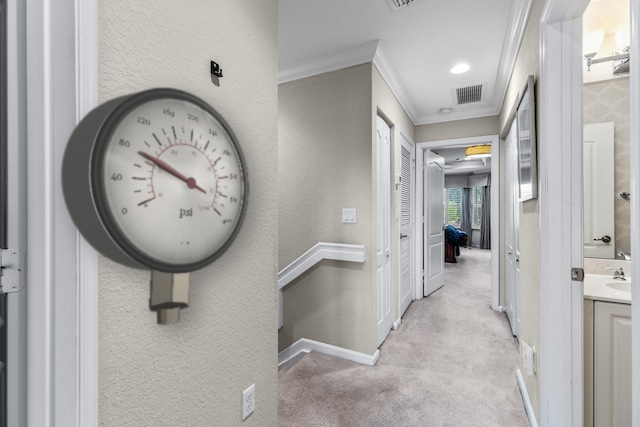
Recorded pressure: 80 psi
